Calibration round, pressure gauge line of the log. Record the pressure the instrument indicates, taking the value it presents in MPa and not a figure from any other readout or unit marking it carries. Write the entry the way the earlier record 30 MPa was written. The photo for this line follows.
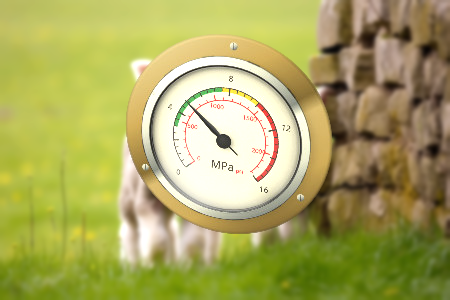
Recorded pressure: 5 MPa
